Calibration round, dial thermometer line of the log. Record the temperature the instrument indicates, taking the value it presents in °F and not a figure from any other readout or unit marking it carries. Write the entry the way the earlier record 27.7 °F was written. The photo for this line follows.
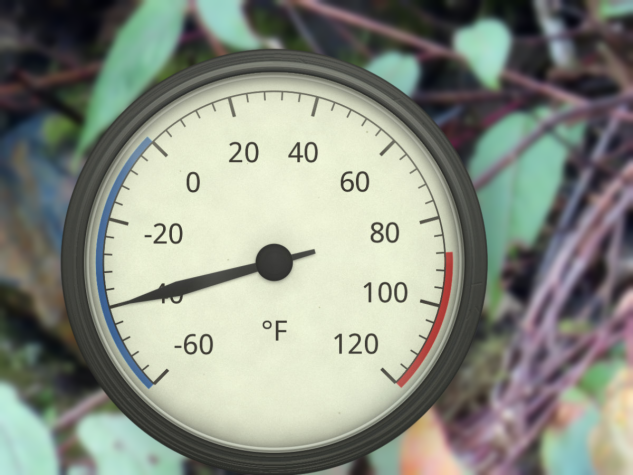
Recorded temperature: -40 °F
